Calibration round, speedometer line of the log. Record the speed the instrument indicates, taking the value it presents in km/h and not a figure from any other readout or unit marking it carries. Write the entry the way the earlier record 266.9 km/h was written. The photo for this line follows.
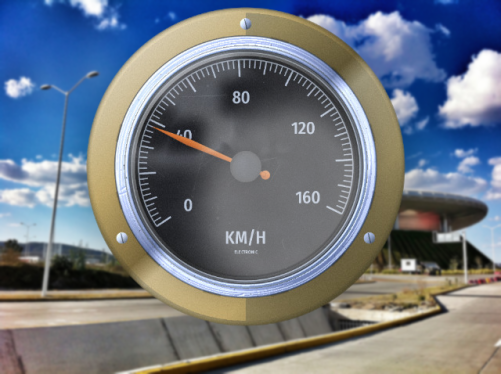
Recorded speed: 38 km/h
